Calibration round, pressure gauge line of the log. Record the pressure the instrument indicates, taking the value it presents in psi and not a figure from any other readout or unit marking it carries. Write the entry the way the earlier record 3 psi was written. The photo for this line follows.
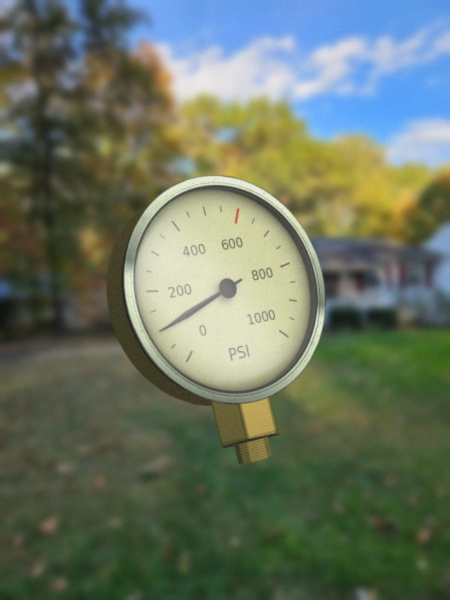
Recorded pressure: 100 psi
